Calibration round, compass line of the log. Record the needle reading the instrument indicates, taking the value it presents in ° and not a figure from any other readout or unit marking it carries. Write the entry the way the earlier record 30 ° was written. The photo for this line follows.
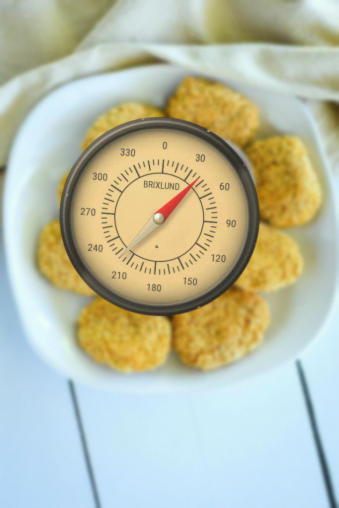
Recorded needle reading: 40 °
